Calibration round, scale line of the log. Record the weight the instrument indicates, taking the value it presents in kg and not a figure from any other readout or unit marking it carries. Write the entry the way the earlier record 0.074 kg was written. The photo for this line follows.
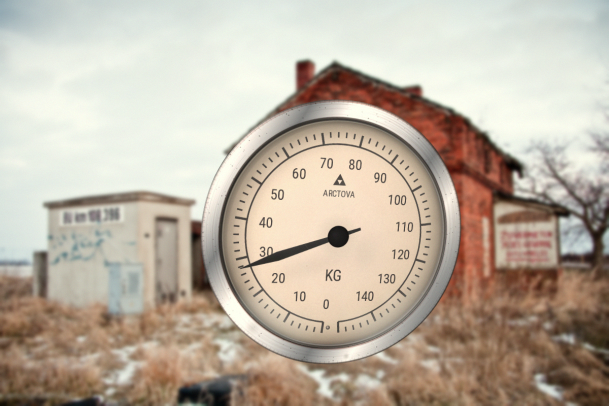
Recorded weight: 28 kg
